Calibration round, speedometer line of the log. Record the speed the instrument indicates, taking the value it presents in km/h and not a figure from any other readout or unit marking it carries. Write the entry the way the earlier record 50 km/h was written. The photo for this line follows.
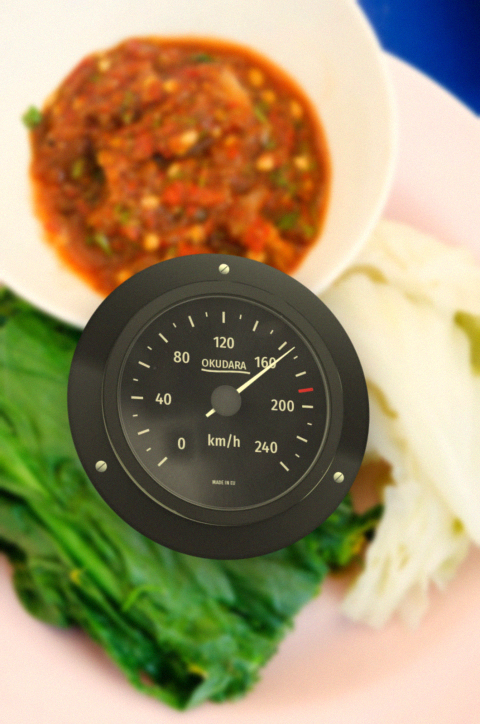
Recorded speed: 165 km/h
